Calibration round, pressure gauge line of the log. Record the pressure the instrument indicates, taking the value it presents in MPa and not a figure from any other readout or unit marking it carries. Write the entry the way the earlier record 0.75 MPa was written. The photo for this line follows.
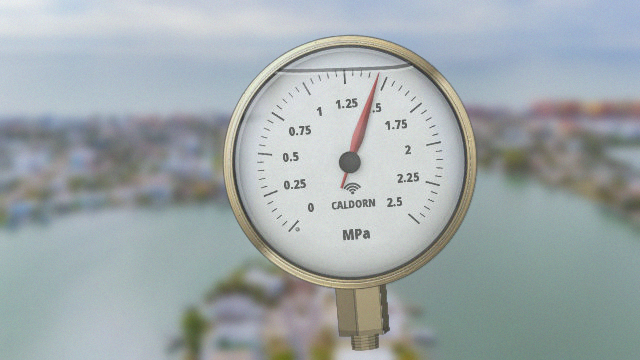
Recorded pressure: 1.45 MPa
